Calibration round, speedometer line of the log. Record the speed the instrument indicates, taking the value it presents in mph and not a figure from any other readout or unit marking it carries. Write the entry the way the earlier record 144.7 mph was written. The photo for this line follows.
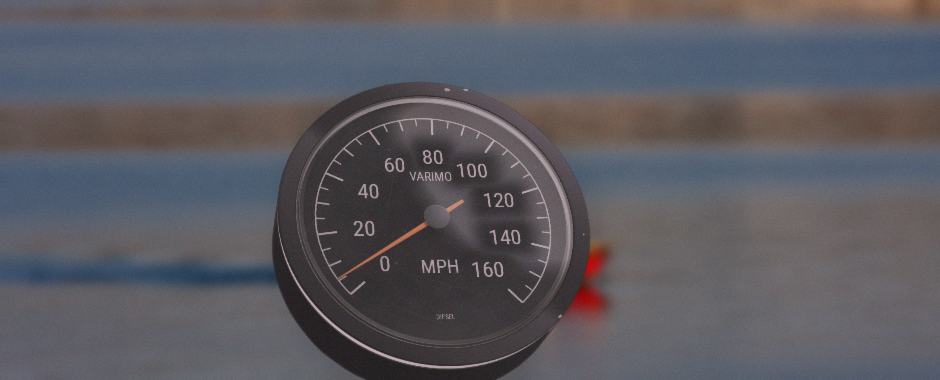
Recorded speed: 5 mph
